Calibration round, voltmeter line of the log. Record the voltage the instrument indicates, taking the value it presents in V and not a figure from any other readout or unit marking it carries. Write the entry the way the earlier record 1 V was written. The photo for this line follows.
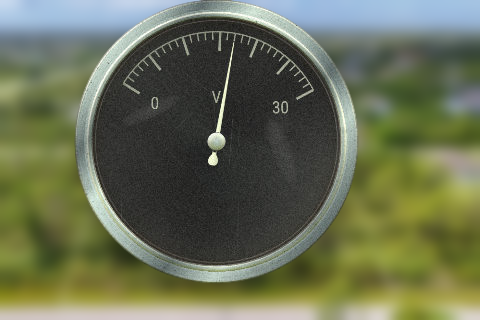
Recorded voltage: 17 V
